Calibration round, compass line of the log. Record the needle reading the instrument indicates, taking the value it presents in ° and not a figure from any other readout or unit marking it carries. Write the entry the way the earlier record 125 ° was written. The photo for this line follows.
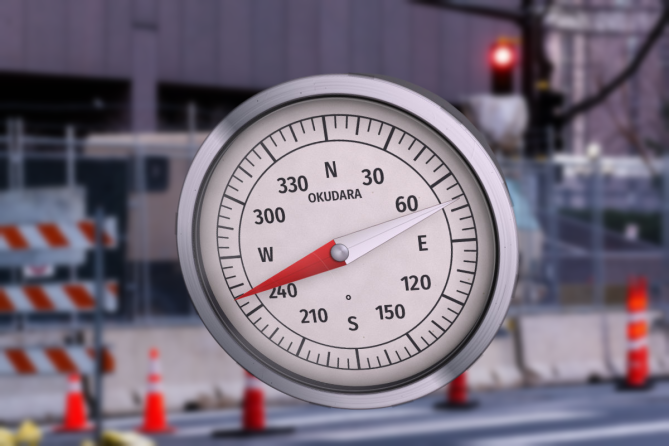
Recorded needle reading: 250 °
